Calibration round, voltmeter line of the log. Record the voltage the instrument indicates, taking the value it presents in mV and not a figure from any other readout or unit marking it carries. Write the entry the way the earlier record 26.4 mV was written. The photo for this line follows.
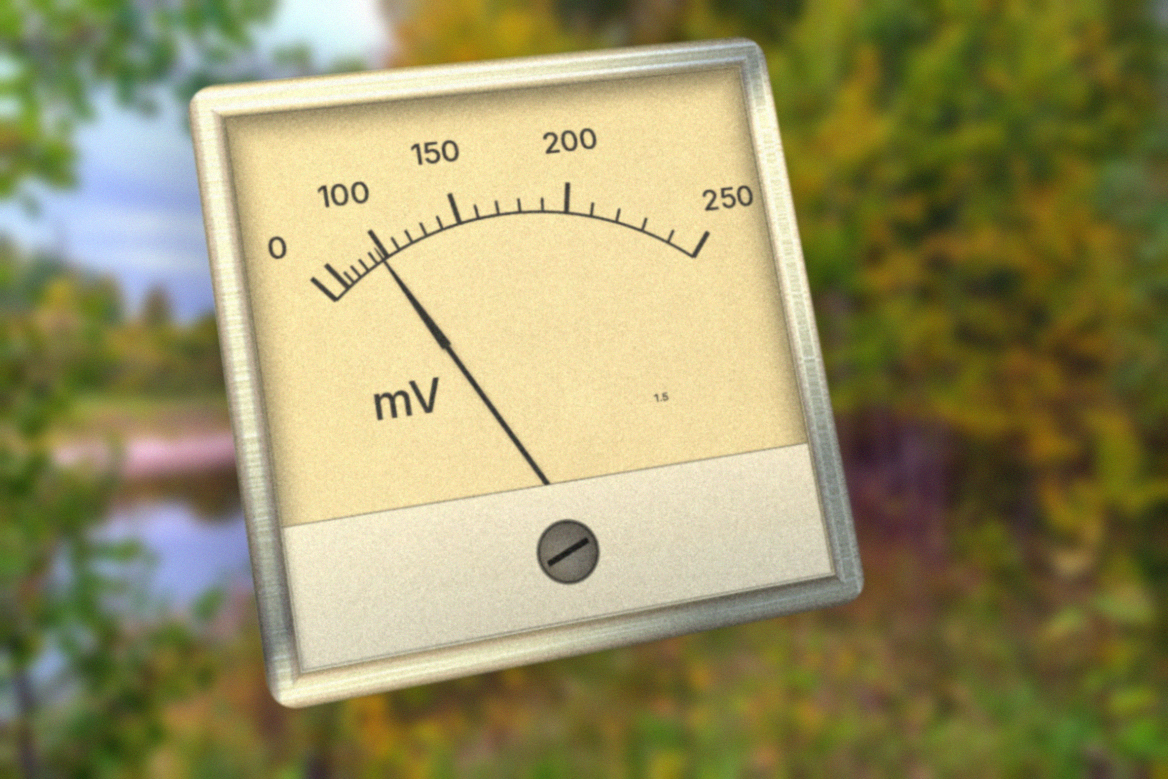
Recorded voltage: 95 mV
